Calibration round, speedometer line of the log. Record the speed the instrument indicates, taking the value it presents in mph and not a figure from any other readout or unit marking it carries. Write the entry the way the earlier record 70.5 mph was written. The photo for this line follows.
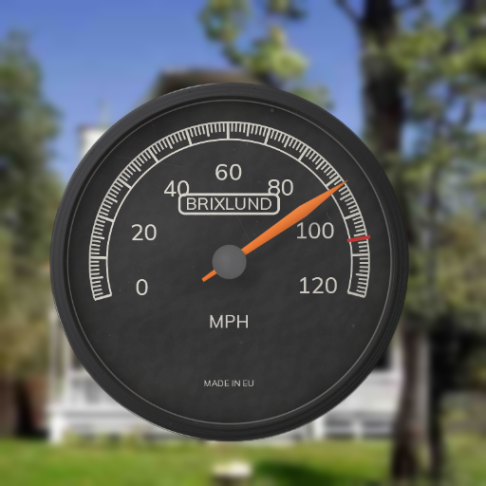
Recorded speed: 92 mph
